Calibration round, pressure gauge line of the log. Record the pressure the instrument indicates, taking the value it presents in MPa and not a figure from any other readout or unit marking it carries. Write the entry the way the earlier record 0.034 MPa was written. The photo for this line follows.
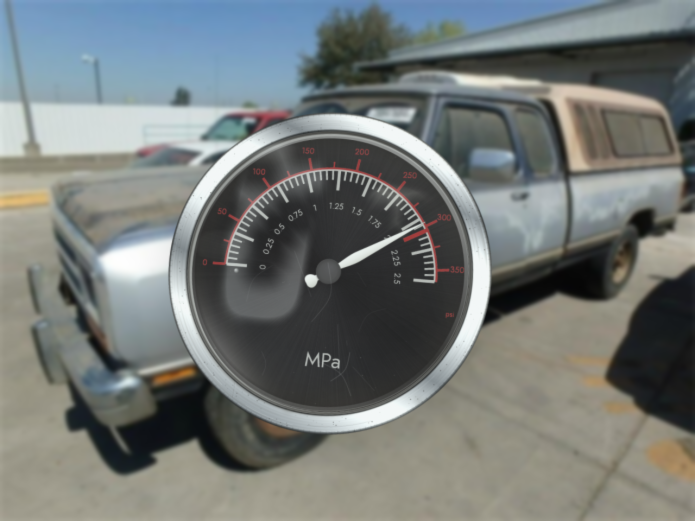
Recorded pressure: 2.05 MPa
